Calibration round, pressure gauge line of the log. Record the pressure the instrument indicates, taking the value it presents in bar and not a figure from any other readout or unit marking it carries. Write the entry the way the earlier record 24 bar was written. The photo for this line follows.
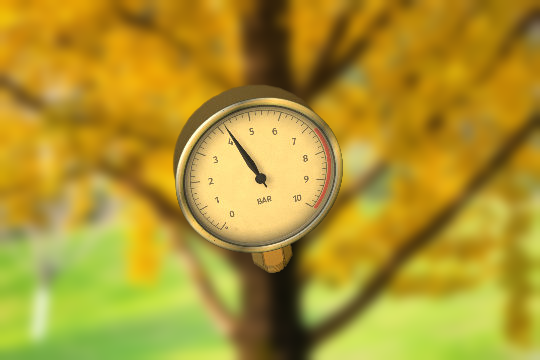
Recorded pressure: 4.2 bar
